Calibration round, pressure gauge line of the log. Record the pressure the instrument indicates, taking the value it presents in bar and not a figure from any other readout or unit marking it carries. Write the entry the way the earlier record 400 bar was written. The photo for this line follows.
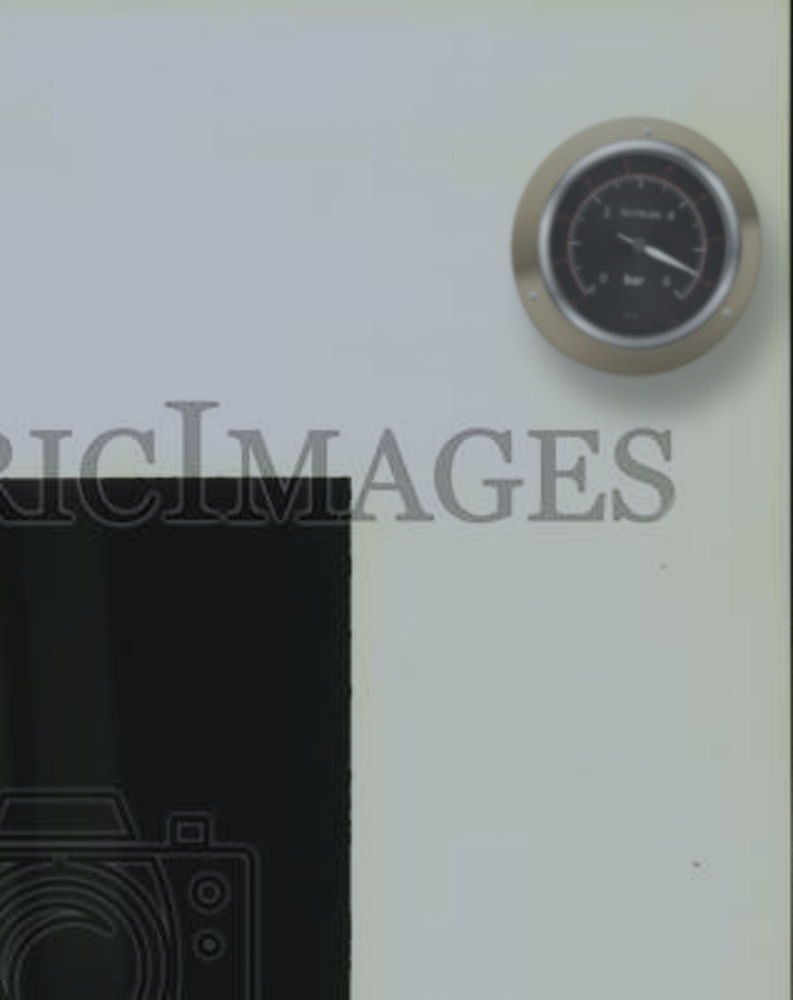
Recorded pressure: 5.5 bar
